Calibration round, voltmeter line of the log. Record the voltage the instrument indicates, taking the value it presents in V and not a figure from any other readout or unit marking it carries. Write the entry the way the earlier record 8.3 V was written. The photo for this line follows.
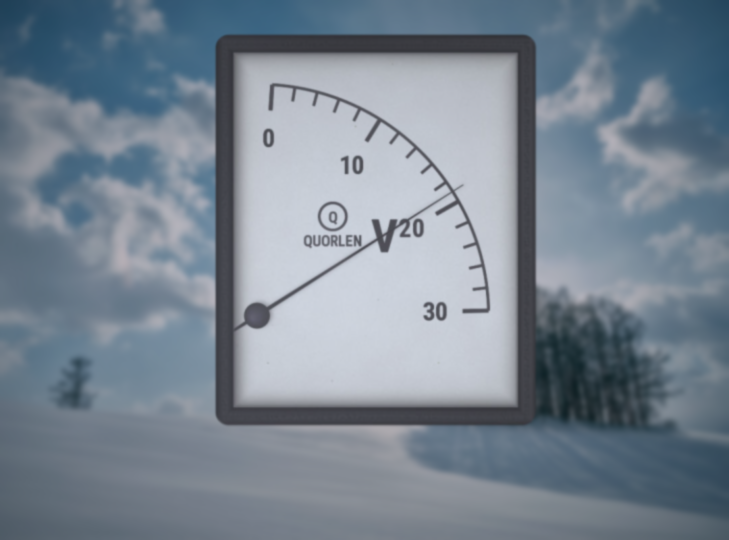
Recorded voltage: 19 V
